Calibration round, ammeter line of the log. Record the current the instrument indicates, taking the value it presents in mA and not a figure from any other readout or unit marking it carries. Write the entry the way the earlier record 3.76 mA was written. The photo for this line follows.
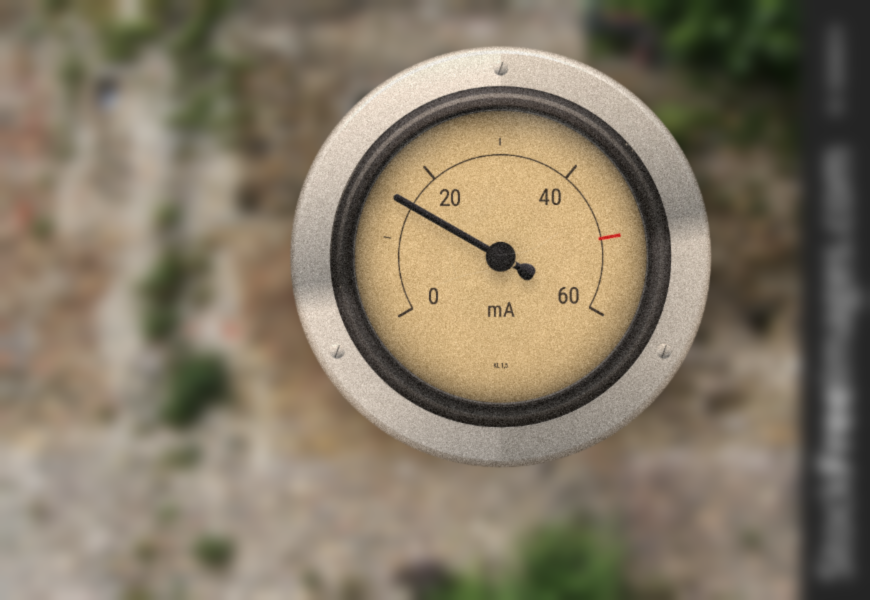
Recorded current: 15 mA
